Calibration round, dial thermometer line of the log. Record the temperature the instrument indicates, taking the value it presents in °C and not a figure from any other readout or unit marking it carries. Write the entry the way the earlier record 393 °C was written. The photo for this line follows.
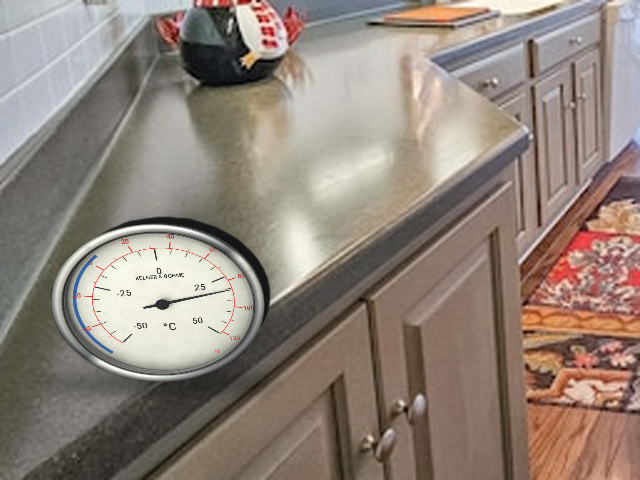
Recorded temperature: 30 °C
